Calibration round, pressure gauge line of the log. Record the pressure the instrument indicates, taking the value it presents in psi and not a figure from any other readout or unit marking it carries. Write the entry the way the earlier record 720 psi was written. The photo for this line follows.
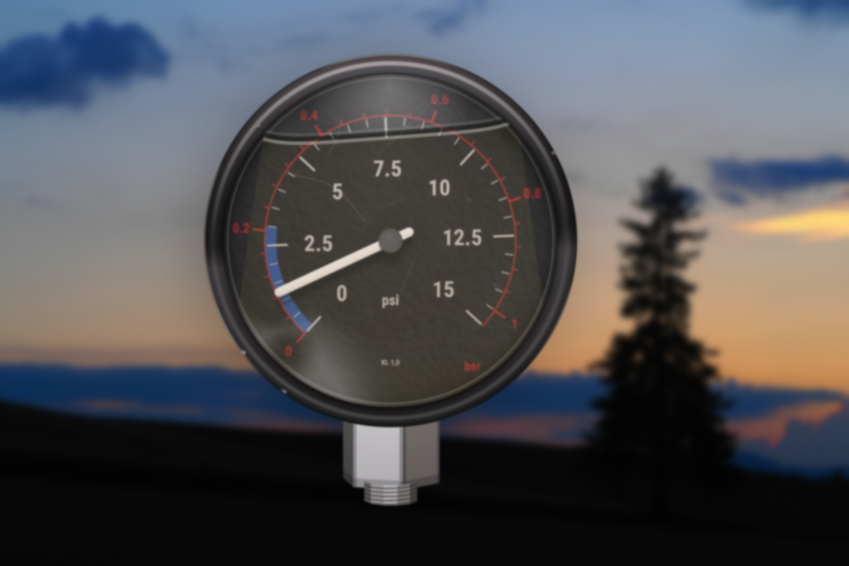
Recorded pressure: 1.25 psi
